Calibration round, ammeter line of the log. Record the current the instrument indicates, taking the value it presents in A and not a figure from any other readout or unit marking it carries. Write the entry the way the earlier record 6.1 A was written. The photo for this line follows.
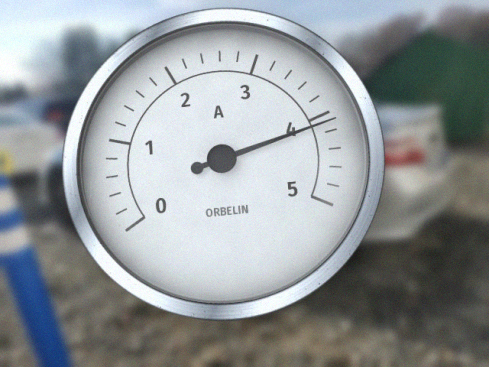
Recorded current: 4.1 A
